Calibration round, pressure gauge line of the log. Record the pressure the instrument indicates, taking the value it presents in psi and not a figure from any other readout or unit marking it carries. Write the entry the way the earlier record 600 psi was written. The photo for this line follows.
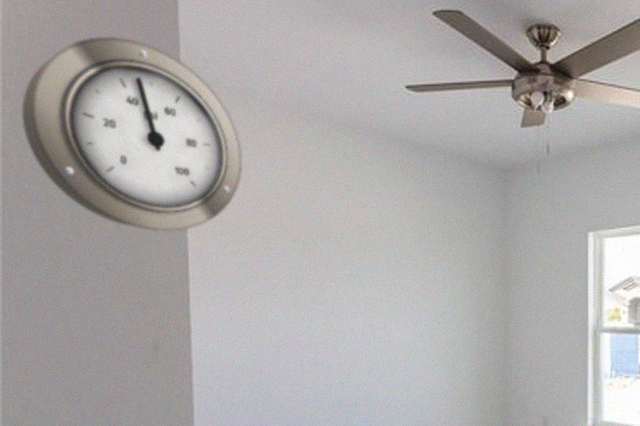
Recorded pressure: 45 psi
